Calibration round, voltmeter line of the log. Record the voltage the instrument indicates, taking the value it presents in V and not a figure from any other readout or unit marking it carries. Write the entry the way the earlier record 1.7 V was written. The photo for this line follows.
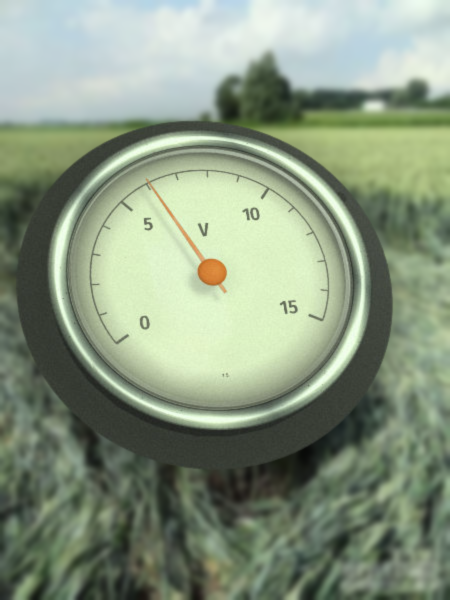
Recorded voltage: 6 V
